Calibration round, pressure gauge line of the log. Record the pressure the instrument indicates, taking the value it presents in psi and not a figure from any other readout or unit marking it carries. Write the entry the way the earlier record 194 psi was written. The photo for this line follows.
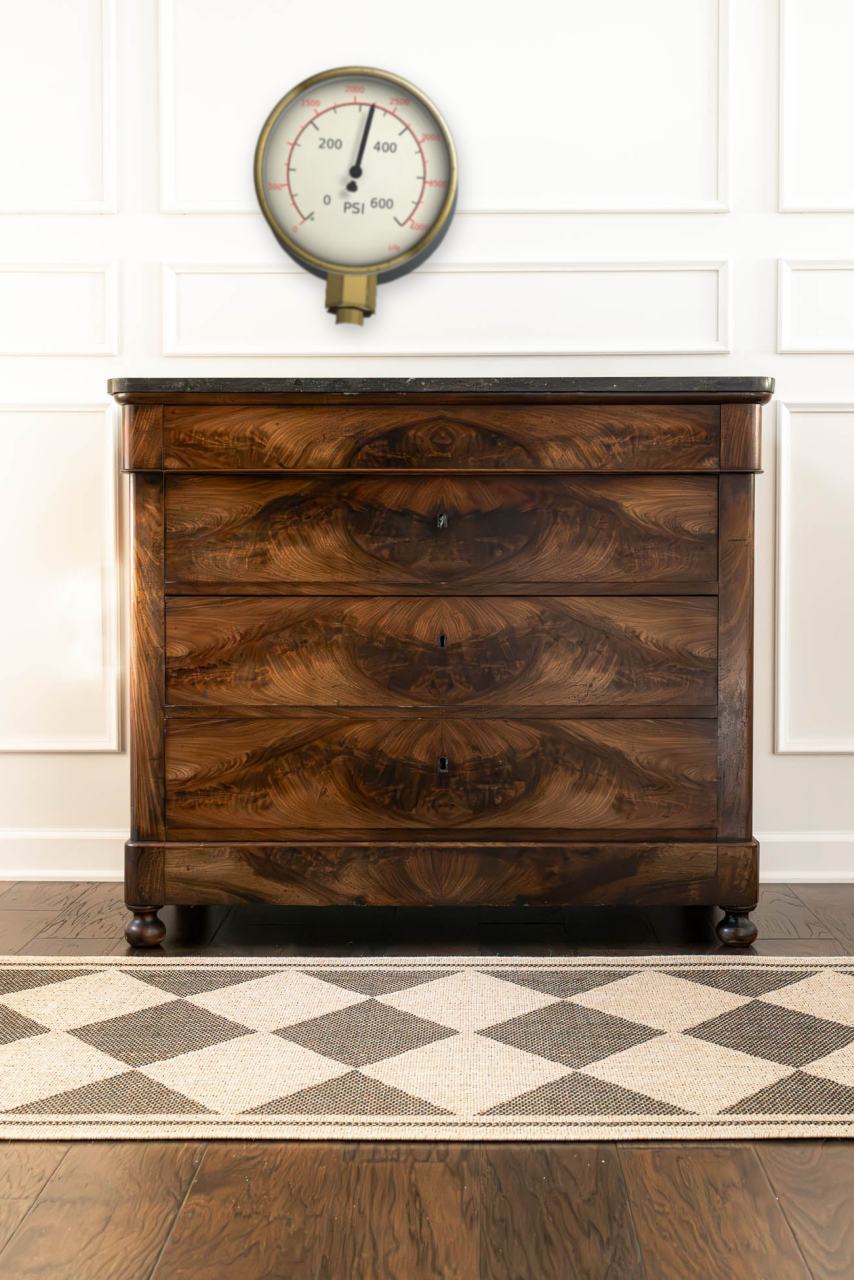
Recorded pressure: 325 psi
